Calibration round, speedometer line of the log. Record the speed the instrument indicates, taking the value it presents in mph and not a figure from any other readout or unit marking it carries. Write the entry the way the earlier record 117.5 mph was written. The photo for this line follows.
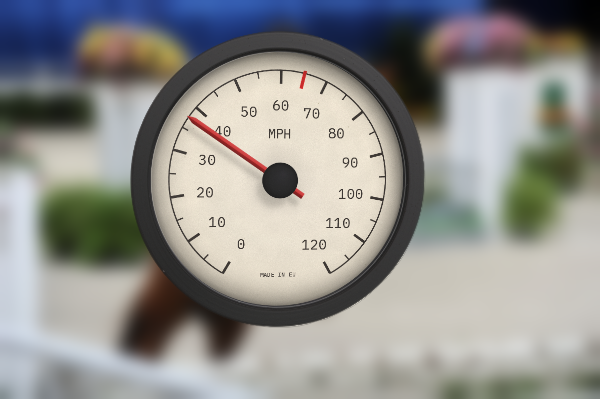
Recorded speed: 37.5 mph
